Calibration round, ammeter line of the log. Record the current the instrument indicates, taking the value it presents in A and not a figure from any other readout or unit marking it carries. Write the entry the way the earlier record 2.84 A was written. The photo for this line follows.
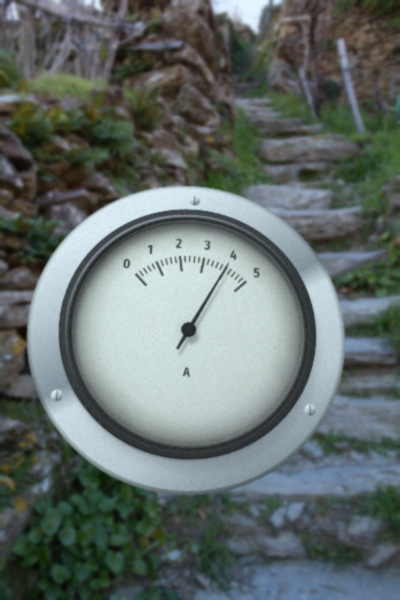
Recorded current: 4 A
